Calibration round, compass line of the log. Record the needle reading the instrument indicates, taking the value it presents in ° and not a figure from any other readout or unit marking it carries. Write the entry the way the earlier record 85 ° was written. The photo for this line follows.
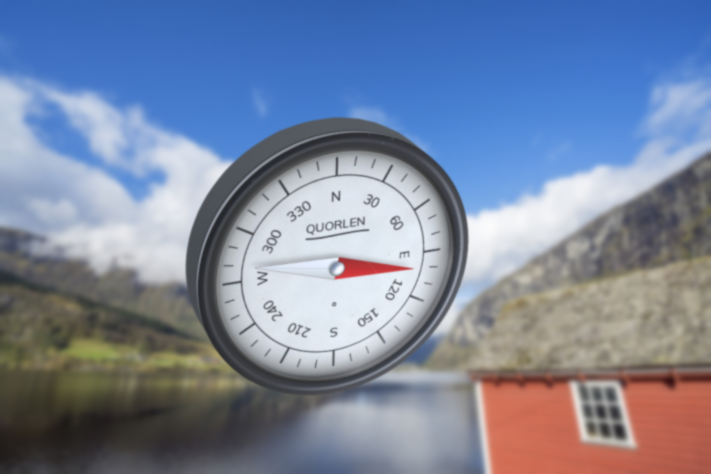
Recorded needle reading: 100 °
